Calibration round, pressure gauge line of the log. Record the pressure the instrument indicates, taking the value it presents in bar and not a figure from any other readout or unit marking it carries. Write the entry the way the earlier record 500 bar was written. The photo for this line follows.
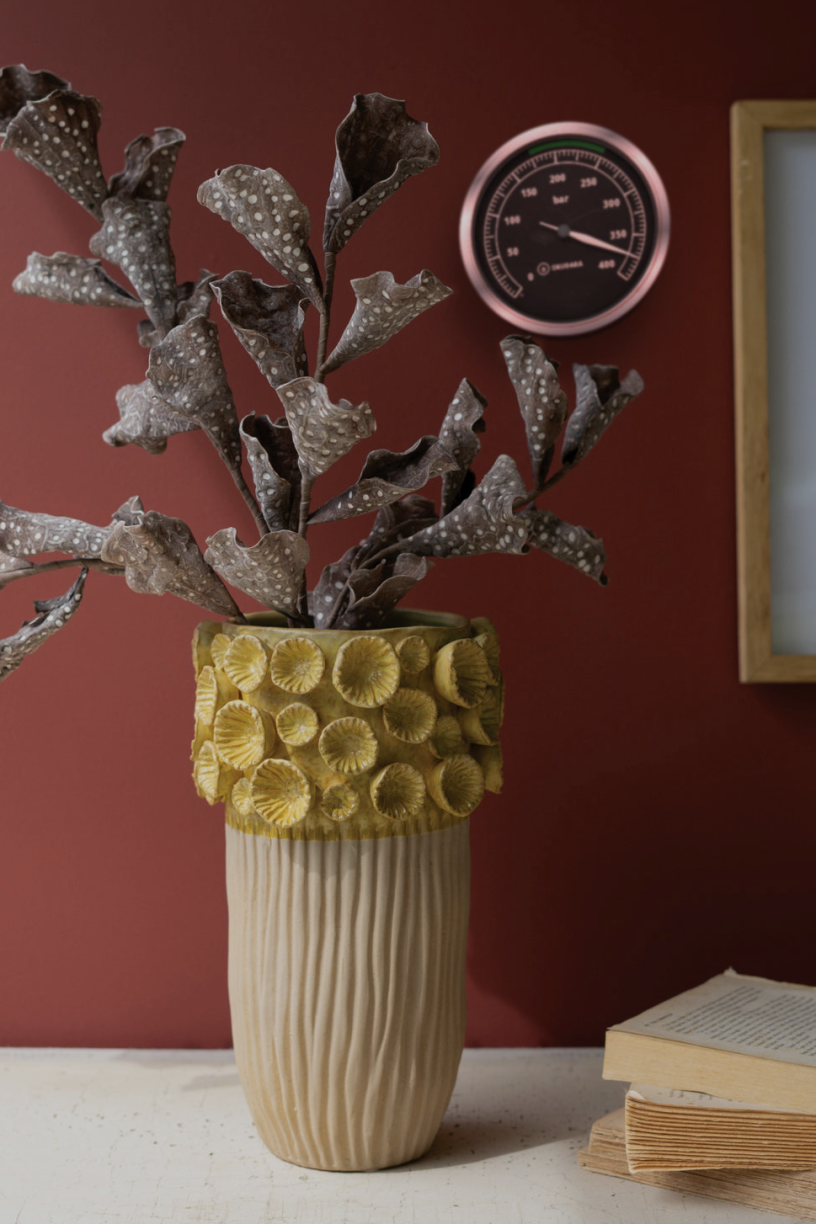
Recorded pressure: 375 bar
